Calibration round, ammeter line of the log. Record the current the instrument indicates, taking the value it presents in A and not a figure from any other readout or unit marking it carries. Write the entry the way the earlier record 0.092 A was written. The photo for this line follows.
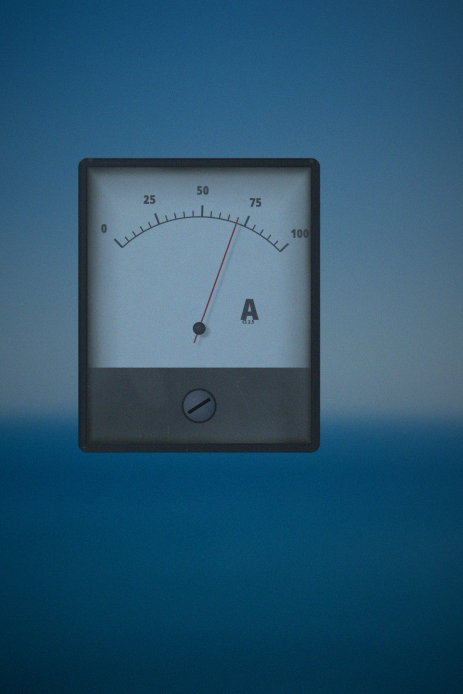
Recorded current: 70 A
